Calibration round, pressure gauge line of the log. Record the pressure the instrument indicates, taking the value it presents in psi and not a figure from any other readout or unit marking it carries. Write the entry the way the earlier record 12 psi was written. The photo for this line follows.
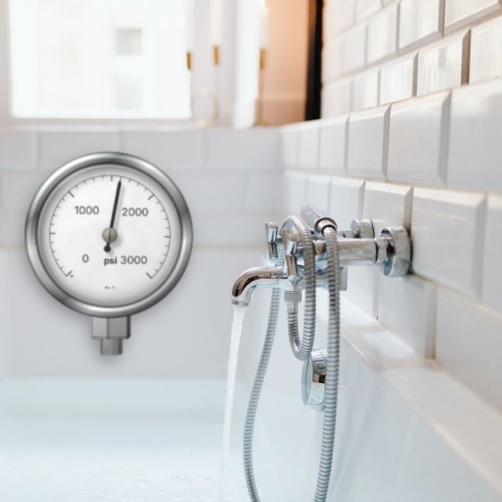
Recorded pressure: 1600 psi
